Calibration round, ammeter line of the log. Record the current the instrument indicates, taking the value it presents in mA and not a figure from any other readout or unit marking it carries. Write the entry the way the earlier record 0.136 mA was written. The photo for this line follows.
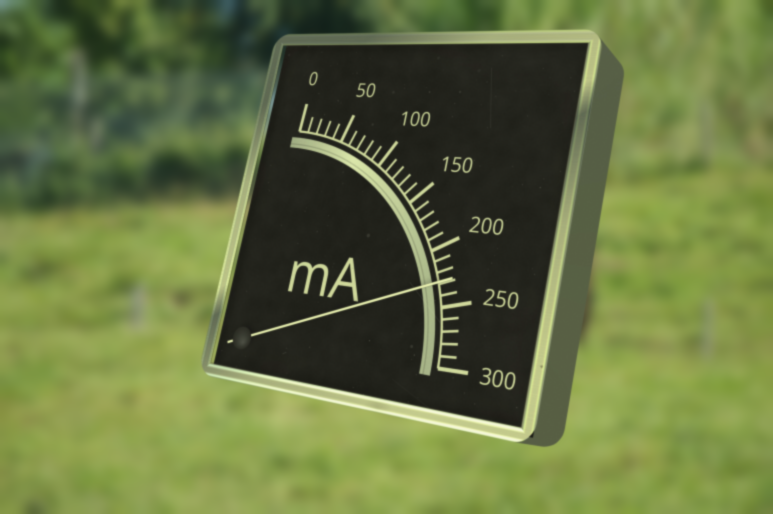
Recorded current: 230 mA
